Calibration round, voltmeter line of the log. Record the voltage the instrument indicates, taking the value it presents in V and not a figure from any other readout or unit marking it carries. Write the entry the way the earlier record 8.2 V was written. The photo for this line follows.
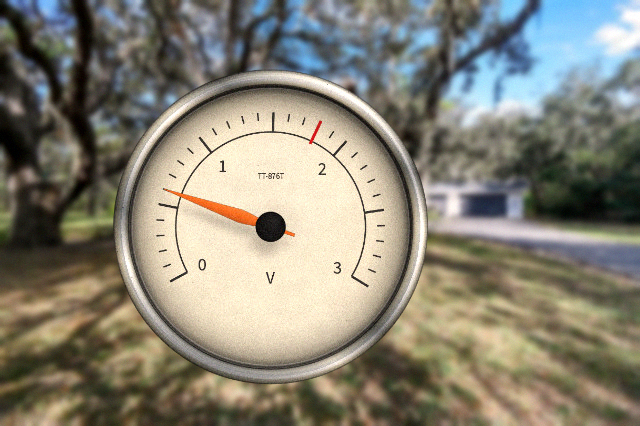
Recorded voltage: 0.6 V
